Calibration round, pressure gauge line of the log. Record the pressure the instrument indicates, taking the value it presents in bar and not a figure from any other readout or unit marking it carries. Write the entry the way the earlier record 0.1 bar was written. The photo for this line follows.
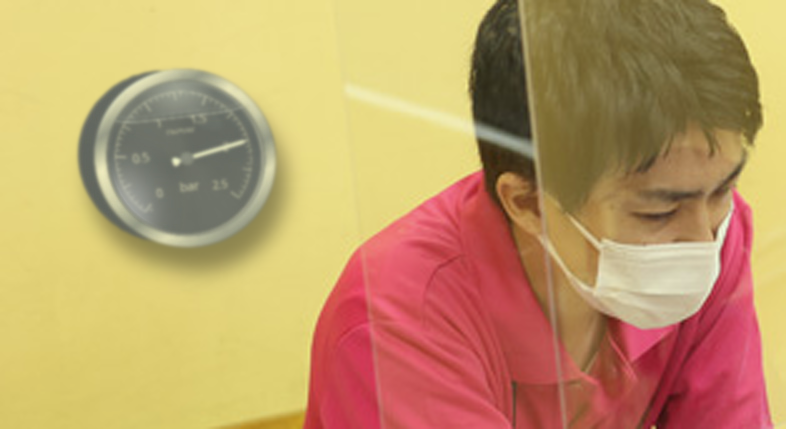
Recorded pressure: 2 bar
